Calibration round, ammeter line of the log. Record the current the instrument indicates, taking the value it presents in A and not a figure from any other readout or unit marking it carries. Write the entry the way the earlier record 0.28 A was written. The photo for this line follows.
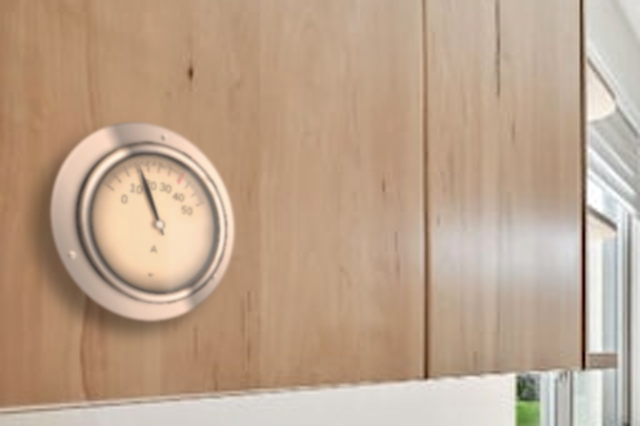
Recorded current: 15 A
